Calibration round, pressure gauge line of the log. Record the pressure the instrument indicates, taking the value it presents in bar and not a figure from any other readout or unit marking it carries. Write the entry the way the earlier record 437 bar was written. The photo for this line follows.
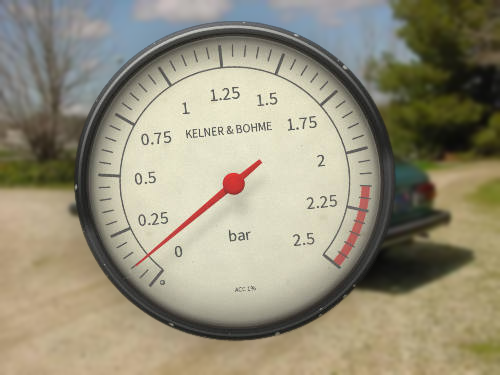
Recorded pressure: 0.1 bar
